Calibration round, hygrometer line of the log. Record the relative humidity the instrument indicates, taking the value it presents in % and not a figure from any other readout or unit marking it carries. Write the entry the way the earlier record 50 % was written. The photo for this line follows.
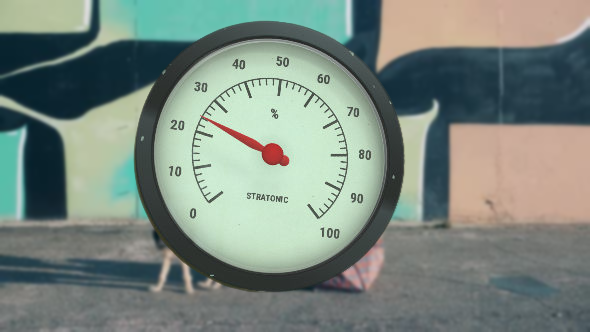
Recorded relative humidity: 24 %
